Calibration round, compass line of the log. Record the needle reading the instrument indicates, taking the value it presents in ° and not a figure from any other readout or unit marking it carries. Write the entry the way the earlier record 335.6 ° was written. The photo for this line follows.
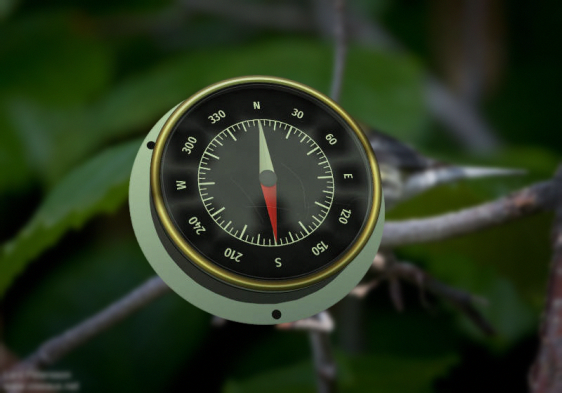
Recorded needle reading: 180 °
